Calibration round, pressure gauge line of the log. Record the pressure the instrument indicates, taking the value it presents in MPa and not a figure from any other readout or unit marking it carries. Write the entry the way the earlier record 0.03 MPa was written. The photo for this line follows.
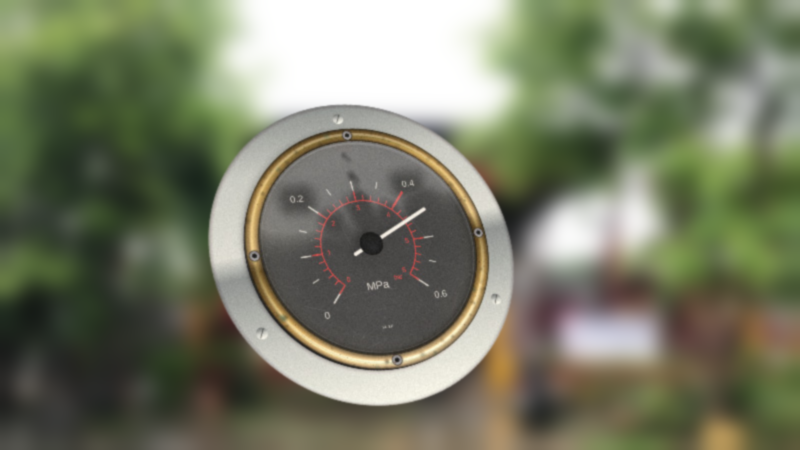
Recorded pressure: 0.45 MPa
